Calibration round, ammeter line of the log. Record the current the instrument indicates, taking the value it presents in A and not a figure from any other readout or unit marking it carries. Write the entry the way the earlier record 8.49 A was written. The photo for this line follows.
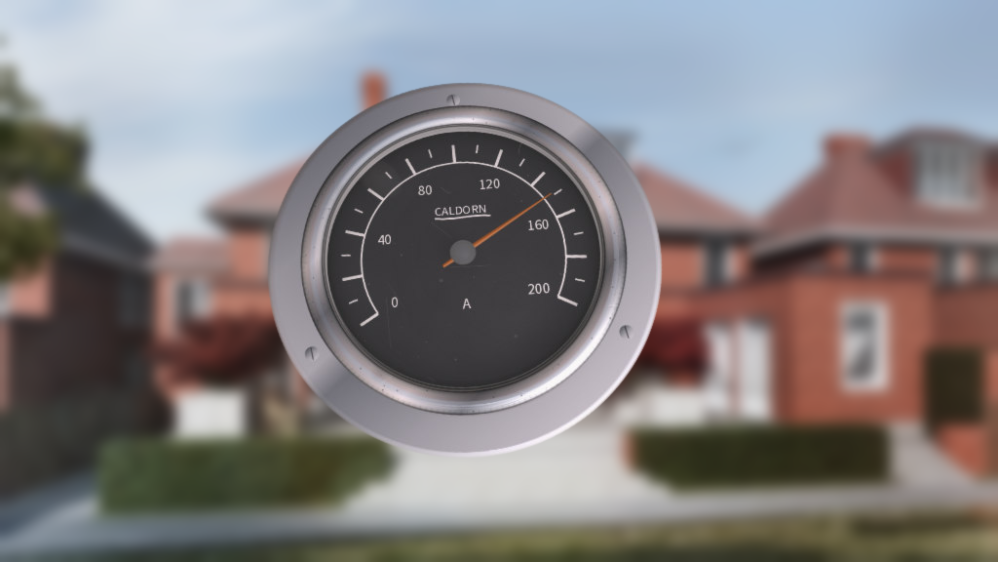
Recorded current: 150 A
